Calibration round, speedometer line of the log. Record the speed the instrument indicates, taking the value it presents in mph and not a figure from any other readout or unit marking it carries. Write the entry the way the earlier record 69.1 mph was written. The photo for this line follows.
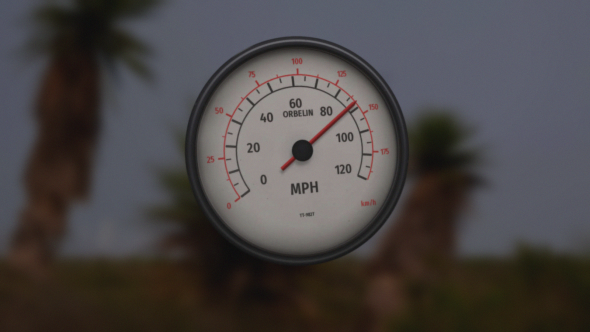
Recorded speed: 87.5 mph
